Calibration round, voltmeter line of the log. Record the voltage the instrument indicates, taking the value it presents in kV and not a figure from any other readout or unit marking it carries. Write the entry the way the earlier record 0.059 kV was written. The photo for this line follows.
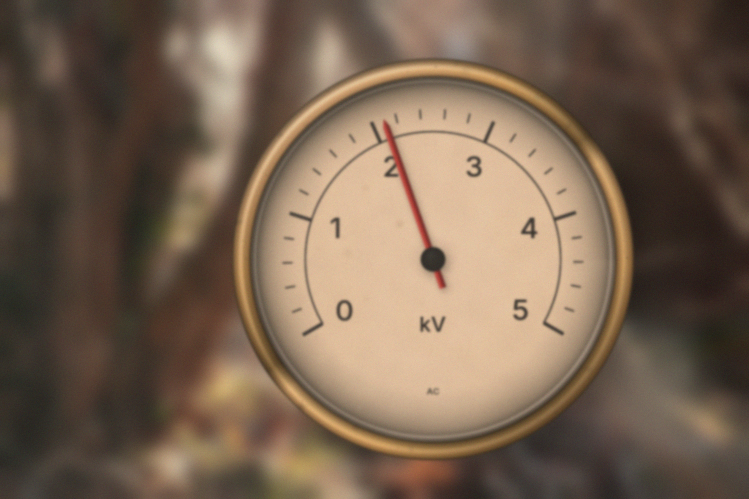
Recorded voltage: 2.1 kV
